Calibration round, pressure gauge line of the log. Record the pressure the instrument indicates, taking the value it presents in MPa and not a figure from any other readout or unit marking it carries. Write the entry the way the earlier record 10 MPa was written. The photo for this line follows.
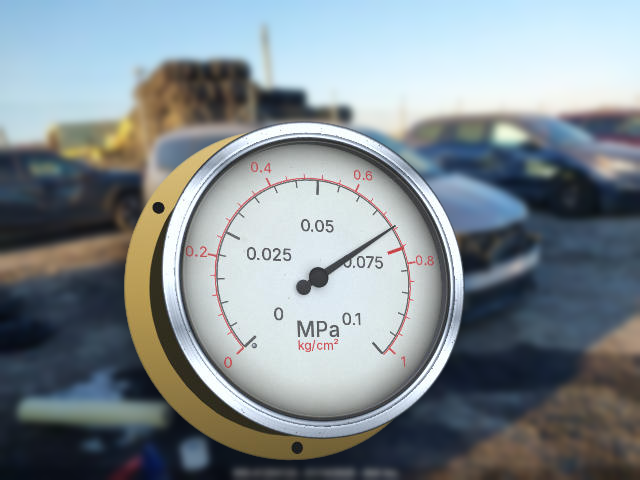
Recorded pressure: 0.07 MPa
